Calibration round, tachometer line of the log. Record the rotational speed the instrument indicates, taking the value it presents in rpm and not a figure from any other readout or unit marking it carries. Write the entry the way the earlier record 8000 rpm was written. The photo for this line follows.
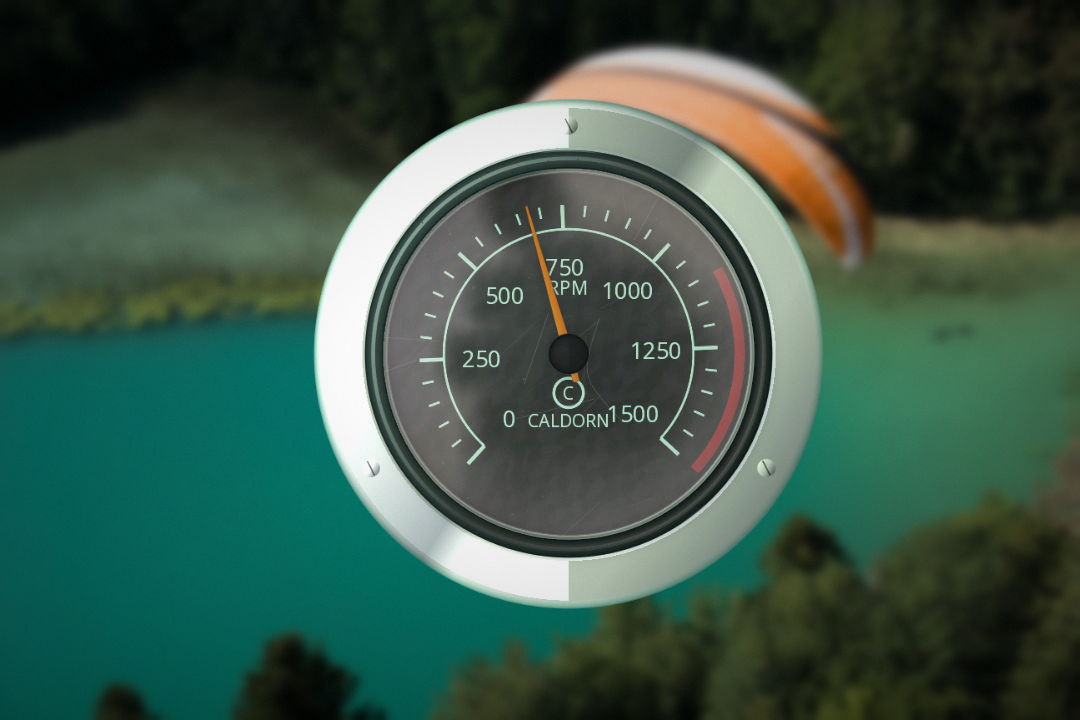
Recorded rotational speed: 675 rpm
